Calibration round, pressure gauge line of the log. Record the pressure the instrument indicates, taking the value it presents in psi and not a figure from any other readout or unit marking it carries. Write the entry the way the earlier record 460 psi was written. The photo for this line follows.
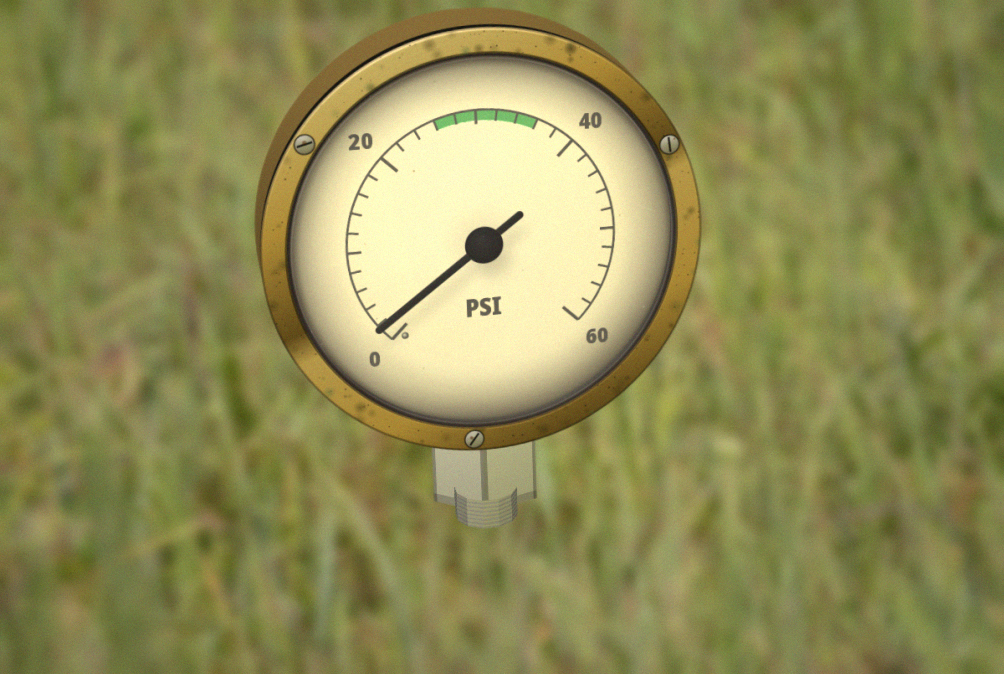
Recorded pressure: 2 psi
